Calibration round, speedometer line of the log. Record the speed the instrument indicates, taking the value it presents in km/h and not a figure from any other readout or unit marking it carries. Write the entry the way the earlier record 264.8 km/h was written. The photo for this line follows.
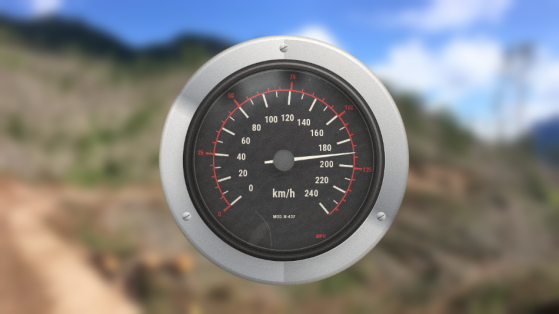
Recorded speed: 190 km/h
